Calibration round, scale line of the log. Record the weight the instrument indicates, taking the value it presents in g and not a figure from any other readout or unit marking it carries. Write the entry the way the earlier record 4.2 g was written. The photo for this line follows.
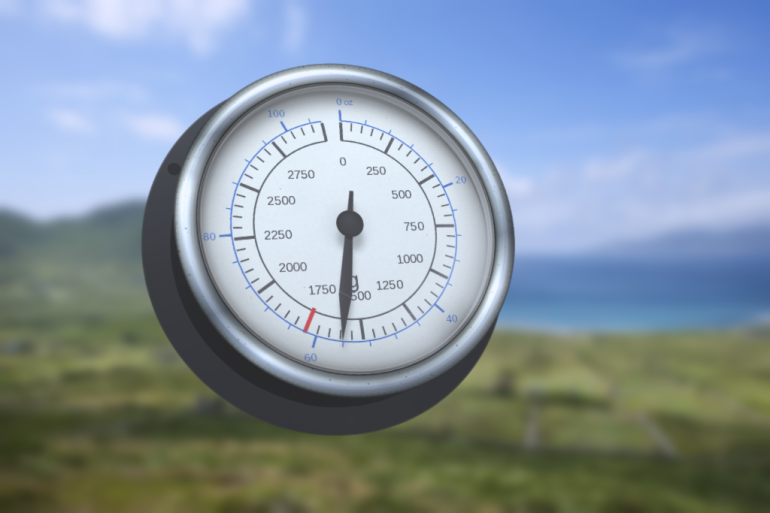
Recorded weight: 1600 g
